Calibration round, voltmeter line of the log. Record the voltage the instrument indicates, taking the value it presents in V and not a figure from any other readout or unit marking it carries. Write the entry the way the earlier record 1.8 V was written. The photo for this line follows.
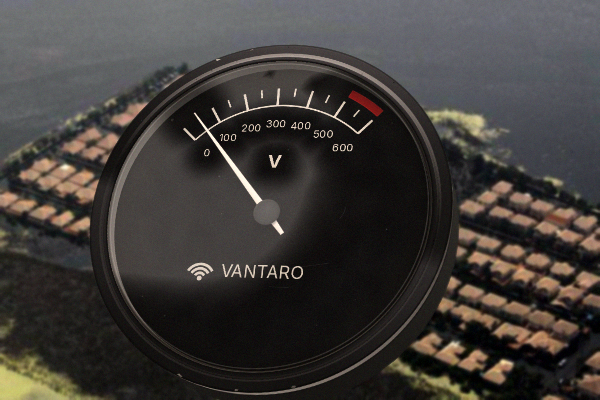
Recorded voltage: 50 V
